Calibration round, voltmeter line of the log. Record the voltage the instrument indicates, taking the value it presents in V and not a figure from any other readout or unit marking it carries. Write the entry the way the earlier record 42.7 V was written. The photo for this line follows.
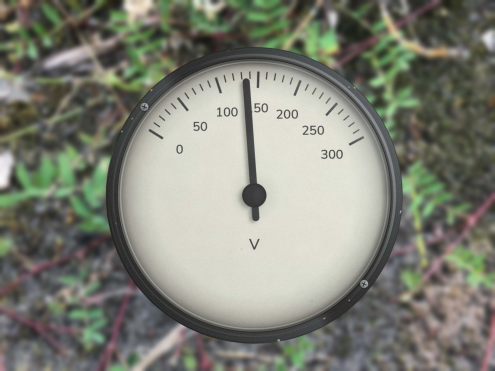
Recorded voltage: 135 V
